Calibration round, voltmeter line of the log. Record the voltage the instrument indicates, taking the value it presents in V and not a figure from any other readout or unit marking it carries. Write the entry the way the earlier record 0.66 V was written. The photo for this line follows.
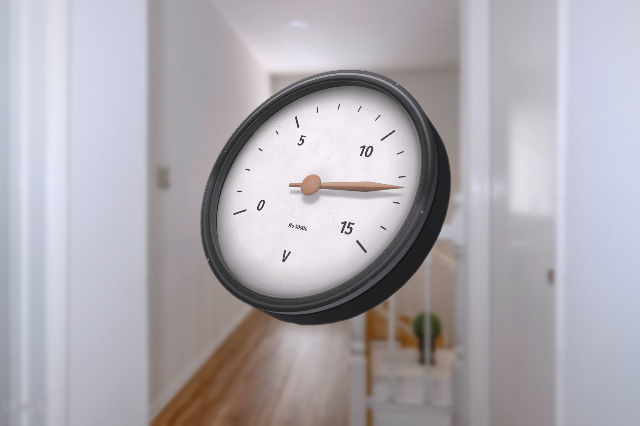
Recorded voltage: 12.5 V
